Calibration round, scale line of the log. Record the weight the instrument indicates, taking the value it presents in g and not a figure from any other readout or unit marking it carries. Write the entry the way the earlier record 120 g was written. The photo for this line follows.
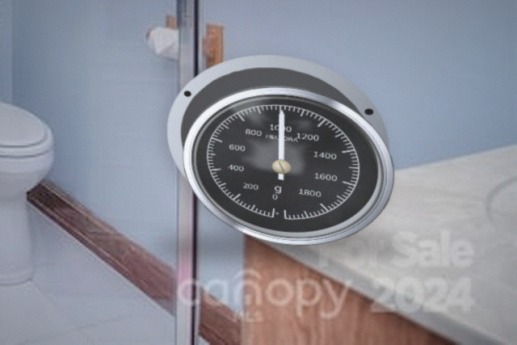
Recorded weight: 1000 g
